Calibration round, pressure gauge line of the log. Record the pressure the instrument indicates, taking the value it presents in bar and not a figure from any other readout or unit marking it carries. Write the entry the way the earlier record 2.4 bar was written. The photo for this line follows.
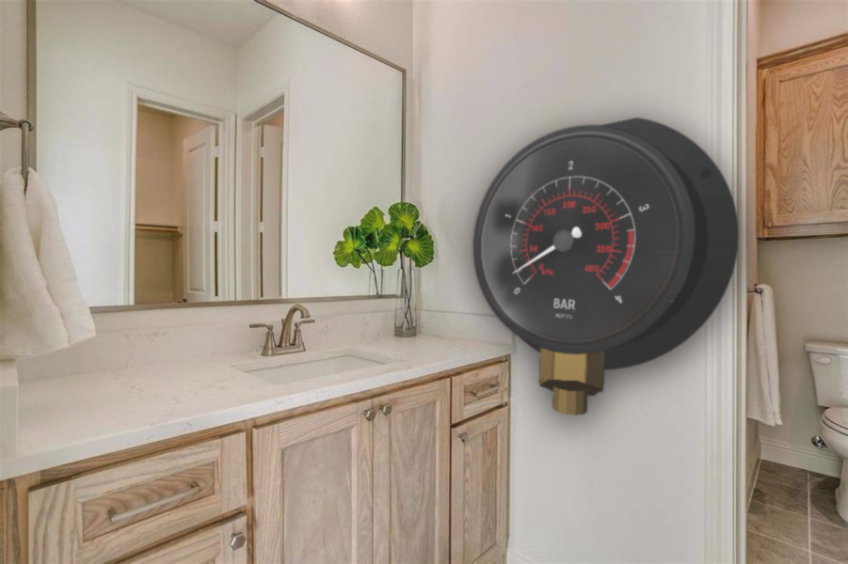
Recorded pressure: 0.2 bar
